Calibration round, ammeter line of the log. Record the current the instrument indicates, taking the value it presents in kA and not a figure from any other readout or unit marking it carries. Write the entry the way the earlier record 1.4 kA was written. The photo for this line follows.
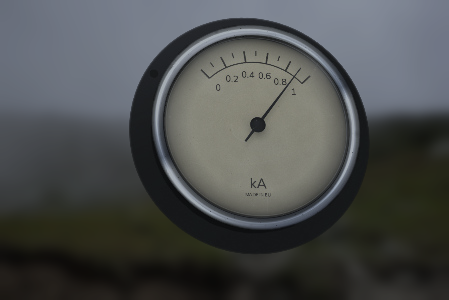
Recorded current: 0.9 kA
